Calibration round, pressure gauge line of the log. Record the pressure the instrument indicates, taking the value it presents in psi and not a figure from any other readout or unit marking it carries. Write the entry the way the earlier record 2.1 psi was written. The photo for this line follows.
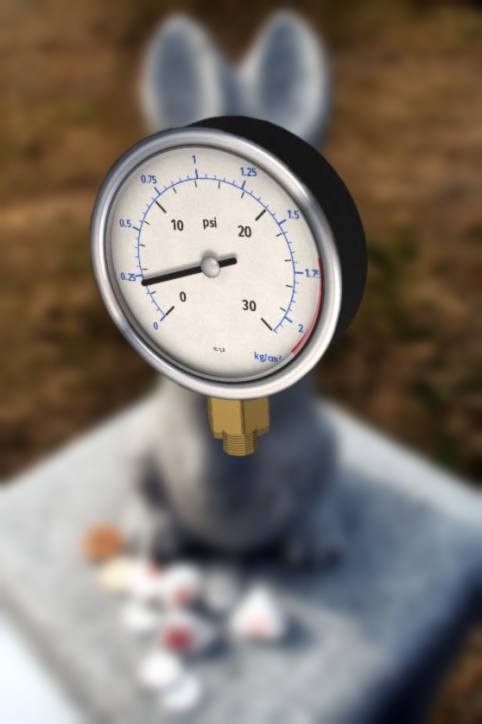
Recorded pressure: 3 psi
